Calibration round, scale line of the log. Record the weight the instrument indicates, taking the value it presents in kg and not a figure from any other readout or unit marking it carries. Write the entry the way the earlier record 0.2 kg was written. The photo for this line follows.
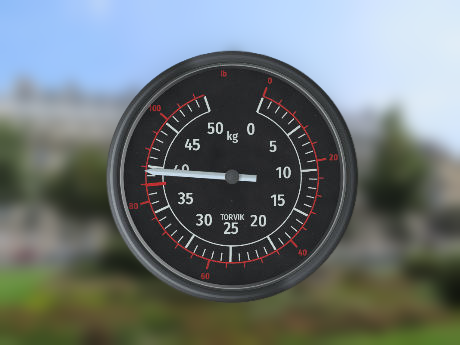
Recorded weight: 39.5 kg
